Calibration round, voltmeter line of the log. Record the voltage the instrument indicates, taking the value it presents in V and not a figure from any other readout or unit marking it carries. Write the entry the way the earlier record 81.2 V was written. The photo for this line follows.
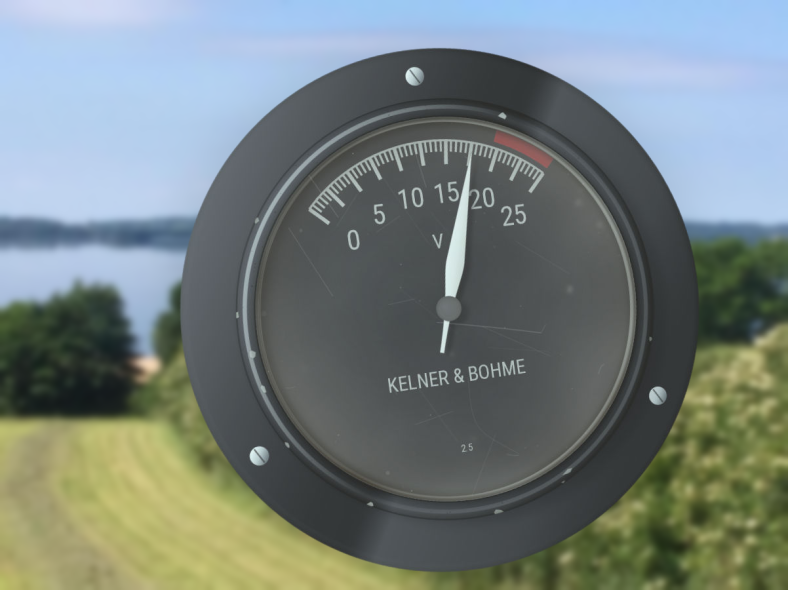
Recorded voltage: 17.5 V
